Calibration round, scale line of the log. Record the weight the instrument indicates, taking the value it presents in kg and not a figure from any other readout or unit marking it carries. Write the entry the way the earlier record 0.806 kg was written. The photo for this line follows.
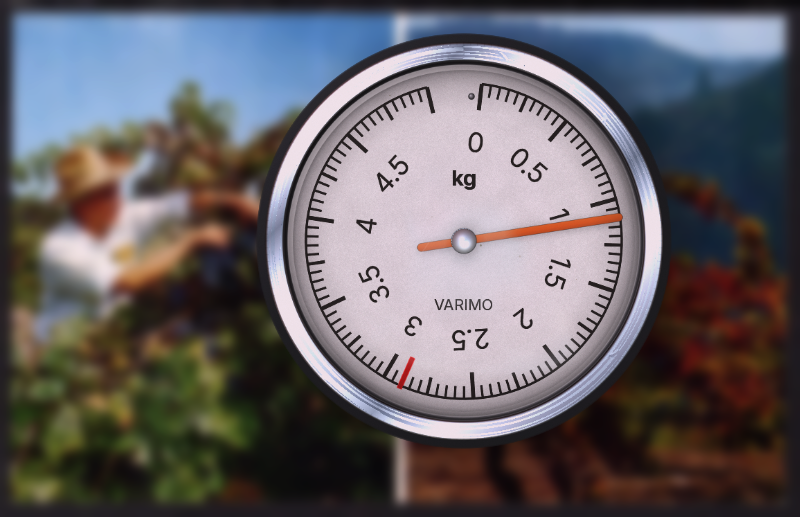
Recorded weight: 1.1 kg
